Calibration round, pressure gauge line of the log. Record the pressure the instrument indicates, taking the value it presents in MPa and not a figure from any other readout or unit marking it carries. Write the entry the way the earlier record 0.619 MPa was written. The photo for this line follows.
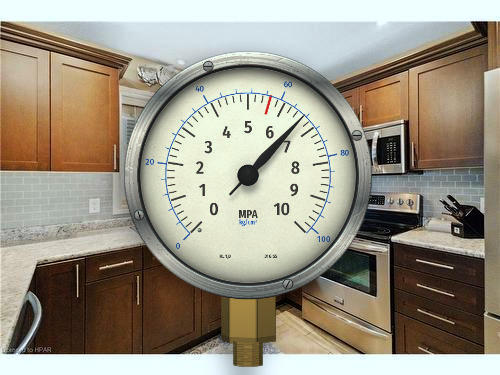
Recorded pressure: 6.6 MPa
